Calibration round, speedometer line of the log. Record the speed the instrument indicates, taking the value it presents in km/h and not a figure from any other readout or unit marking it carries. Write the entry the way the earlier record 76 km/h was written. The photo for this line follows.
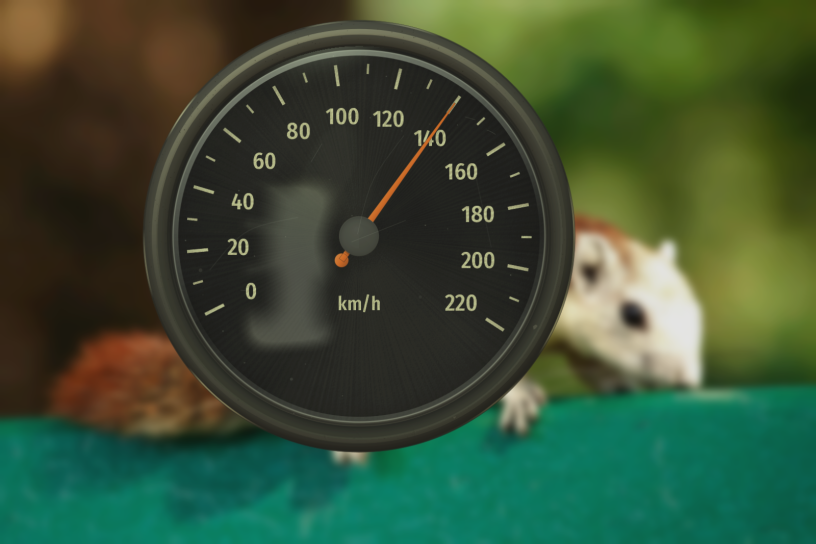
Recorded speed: 140 km/h
